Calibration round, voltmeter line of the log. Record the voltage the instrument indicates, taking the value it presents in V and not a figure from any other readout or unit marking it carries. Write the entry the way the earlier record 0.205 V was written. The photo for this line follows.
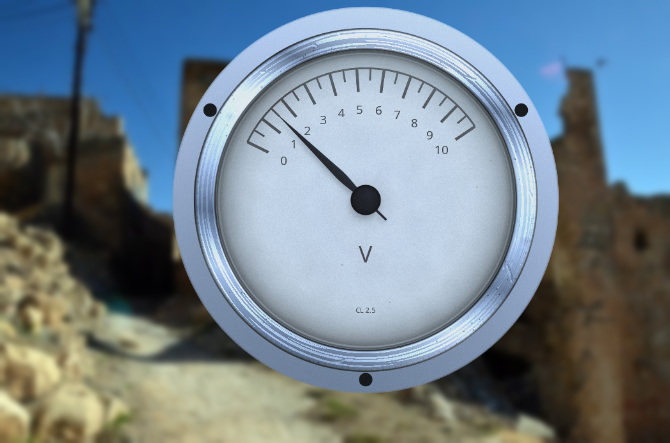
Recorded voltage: 1.5 V
